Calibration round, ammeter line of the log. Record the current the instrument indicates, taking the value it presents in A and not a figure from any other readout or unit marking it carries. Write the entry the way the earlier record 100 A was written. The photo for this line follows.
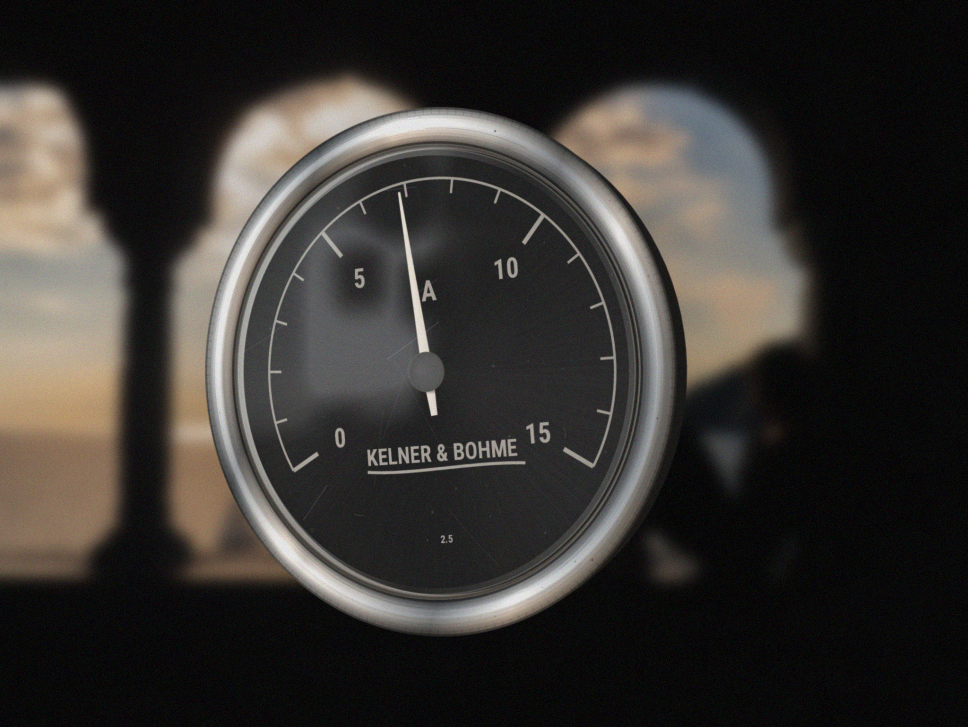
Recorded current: 7 A
